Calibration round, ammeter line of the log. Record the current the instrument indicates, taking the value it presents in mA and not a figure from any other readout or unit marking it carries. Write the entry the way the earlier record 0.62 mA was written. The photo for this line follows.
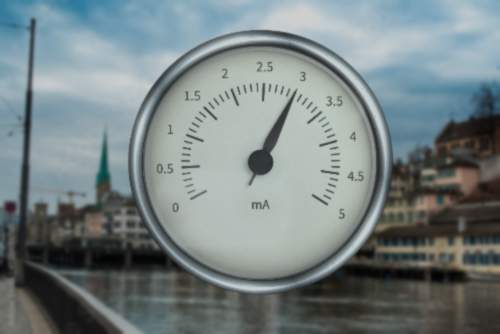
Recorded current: 3 mA
